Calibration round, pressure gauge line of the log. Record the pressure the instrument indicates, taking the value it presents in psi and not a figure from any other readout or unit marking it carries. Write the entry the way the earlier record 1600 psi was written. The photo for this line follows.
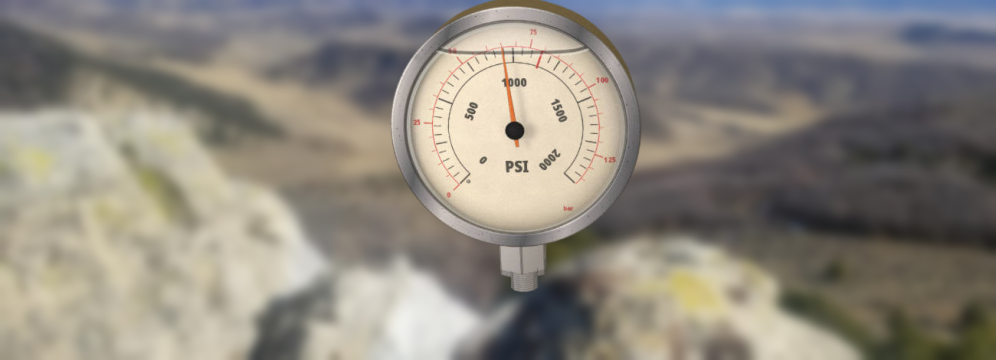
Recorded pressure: 950 psi
